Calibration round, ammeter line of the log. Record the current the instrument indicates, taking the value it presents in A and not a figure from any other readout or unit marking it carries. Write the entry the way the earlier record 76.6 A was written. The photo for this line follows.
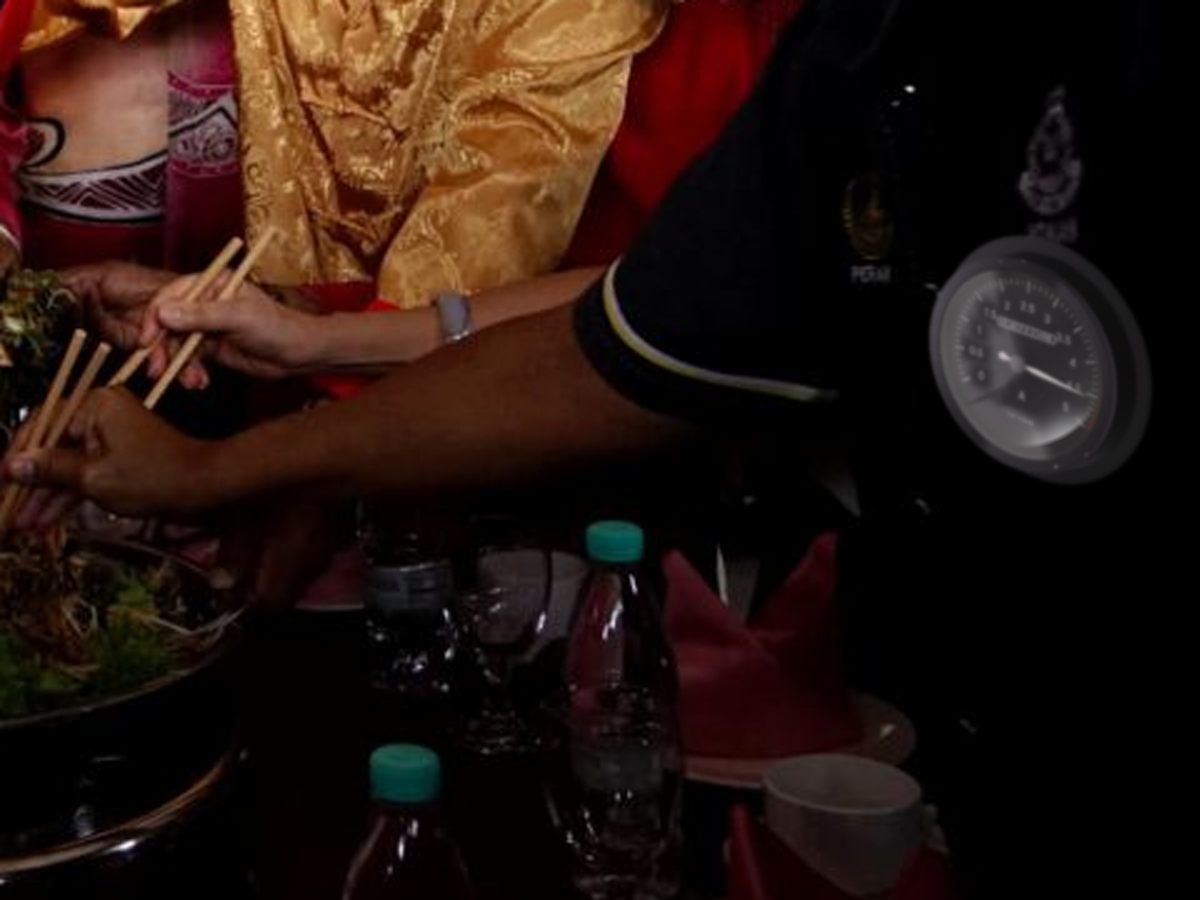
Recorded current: 4.5 A
